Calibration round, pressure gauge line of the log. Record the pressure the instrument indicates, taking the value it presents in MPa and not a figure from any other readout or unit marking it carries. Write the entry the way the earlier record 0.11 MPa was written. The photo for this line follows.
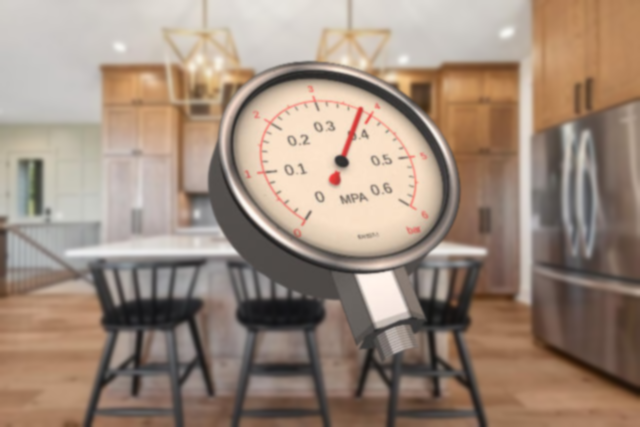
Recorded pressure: 0.38 MPa
